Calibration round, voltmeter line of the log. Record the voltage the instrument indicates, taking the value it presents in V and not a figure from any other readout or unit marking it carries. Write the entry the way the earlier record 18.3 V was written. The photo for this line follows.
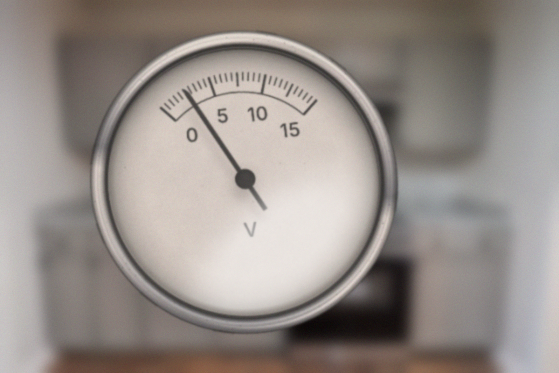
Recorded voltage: 2.5 V
